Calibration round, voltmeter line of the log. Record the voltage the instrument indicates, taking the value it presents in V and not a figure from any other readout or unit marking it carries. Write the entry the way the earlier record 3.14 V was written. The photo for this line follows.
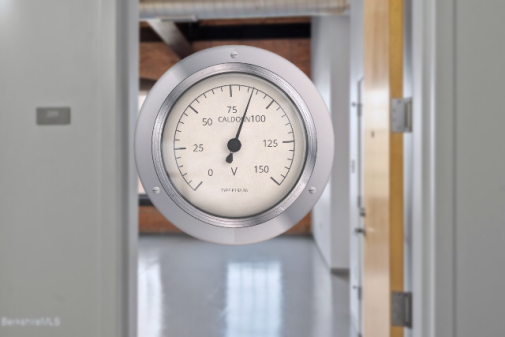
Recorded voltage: 87.5 V
